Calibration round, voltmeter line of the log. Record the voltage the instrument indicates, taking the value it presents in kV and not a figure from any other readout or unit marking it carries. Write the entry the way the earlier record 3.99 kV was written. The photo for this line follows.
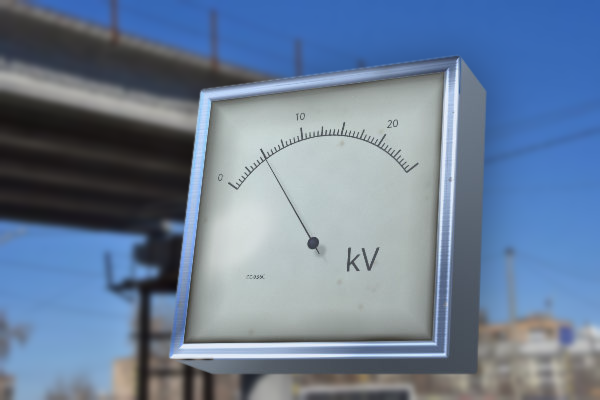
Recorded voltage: 5 kV
